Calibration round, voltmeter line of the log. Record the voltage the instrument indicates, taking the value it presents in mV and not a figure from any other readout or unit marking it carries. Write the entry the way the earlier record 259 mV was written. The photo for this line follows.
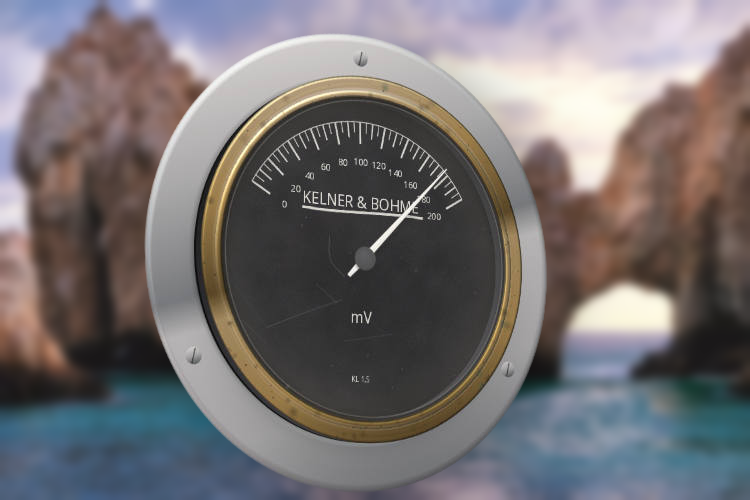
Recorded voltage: 175 mV
